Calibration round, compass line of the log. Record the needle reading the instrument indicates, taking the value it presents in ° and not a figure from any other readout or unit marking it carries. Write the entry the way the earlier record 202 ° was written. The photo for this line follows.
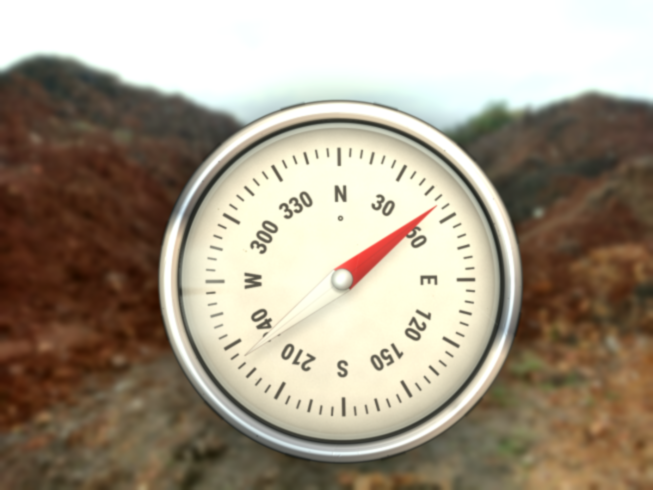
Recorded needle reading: 52.5 °
